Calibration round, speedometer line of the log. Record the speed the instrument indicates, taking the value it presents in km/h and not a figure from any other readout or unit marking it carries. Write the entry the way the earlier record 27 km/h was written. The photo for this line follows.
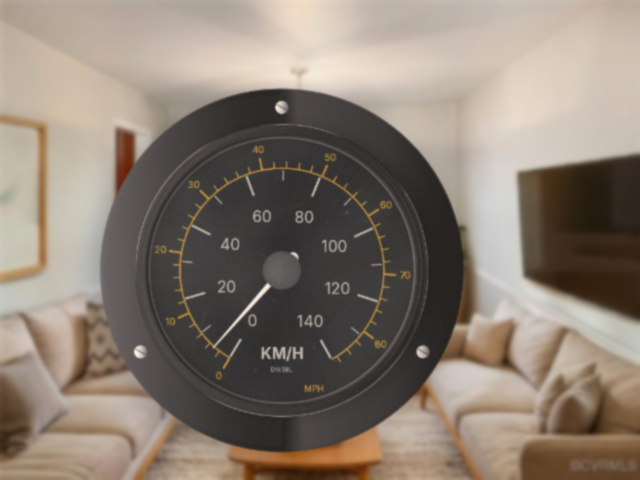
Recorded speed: 5 km/h
